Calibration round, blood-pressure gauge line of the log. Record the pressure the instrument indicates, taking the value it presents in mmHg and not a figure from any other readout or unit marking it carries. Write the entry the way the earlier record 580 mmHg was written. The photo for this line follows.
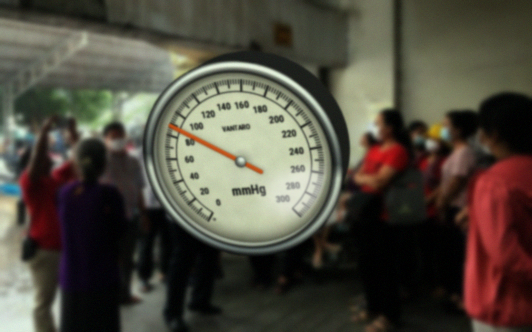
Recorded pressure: 90 mmHg
